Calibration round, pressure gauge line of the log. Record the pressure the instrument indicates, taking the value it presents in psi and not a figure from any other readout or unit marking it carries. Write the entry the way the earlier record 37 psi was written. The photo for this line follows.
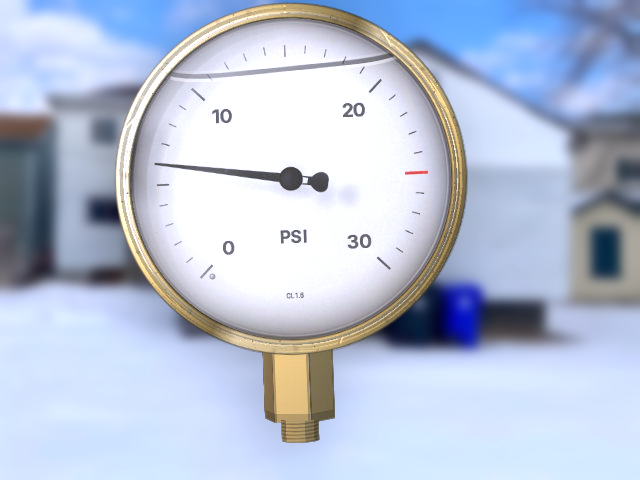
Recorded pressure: 6 psi
